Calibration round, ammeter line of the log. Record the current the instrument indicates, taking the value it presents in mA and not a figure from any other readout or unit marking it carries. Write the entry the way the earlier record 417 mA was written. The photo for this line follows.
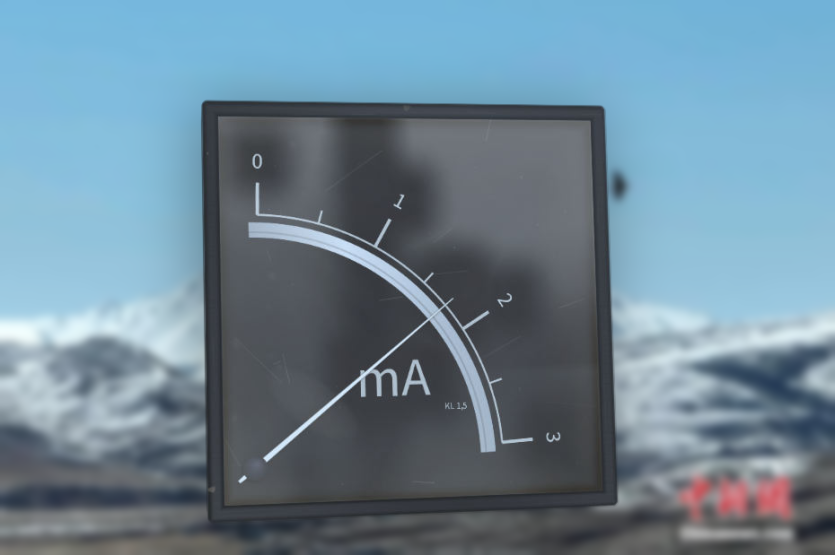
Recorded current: 1.75 mA
